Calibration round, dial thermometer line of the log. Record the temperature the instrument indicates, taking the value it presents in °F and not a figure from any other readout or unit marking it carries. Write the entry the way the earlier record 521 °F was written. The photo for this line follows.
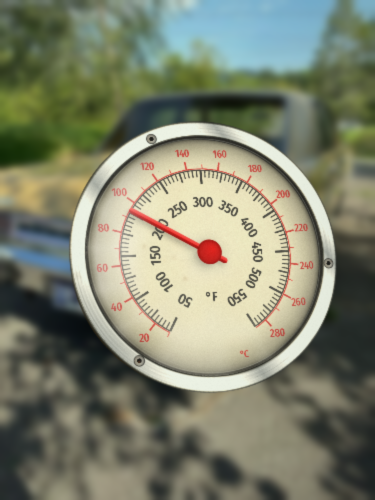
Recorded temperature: 200 °F
